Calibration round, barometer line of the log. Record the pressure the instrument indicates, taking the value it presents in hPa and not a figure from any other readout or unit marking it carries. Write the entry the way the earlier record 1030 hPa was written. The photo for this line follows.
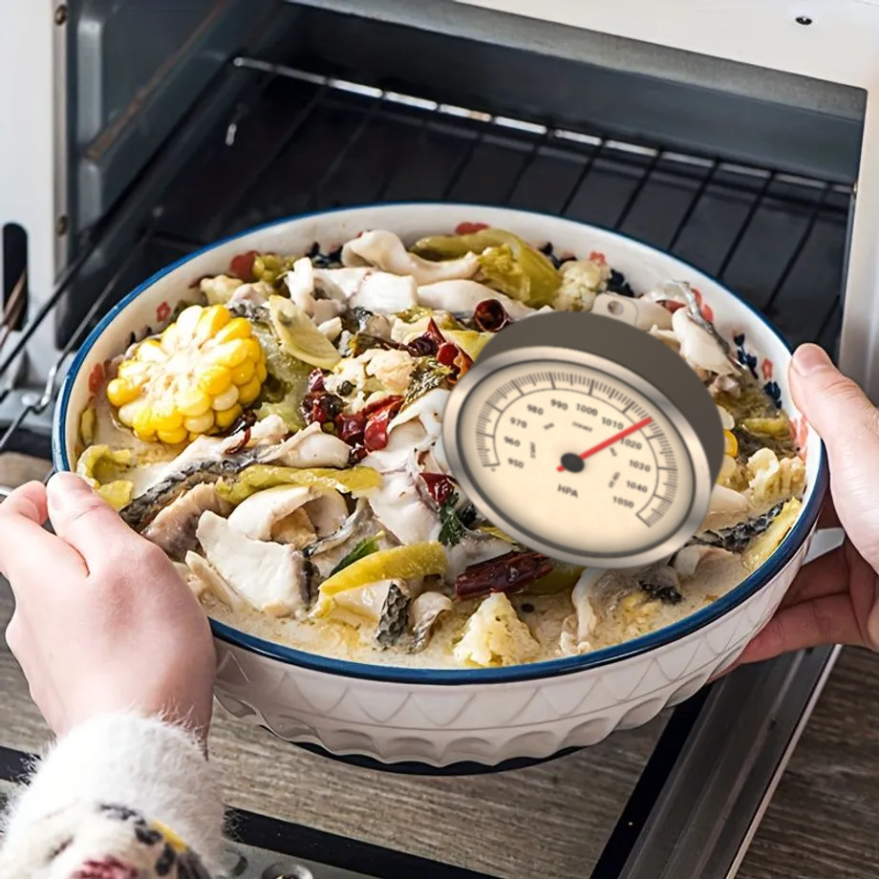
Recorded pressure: 1015 hPa
